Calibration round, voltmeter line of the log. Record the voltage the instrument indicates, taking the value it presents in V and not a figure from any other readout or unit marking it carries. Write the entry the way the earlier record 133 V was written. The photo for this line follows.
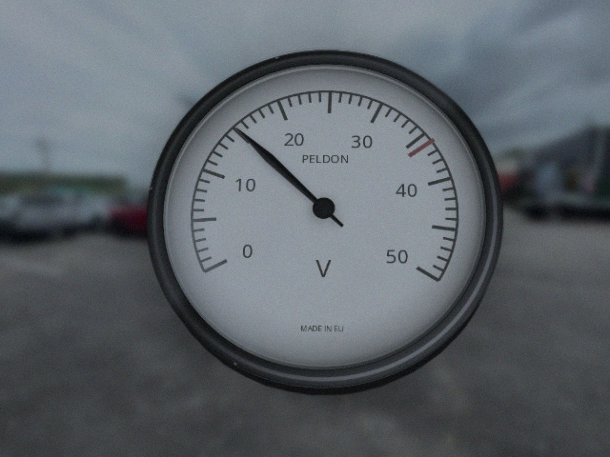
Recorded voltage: 15 V
